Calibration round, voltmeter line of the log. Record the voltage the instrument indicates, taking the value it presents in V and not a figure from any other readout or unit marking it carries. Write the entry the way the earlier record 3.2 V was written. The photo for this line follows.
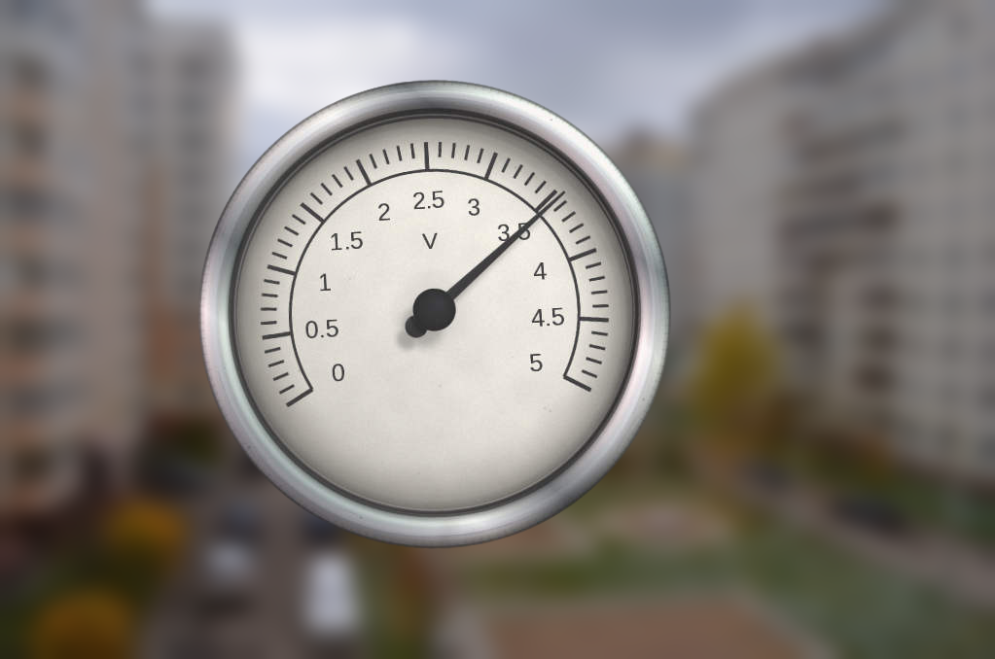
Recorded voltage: 3.55 V
